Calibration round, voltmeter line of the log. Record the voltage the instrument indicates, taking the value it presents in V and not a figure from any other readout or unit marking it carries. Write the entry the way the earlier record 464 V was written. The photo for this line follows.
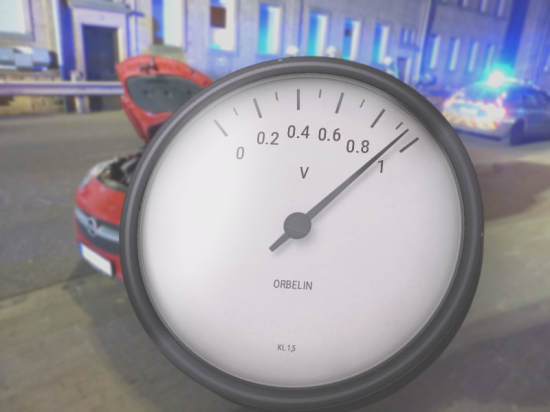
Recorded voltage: 0.95 V
